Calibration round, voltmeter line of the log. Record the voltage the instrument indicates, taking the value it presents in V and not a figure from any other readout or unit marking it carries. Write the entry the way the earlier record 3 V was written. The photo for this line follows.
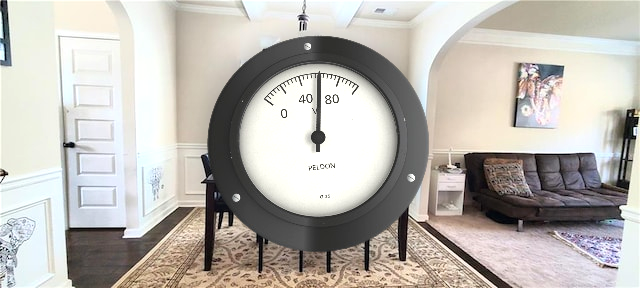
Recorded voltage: 60 V
